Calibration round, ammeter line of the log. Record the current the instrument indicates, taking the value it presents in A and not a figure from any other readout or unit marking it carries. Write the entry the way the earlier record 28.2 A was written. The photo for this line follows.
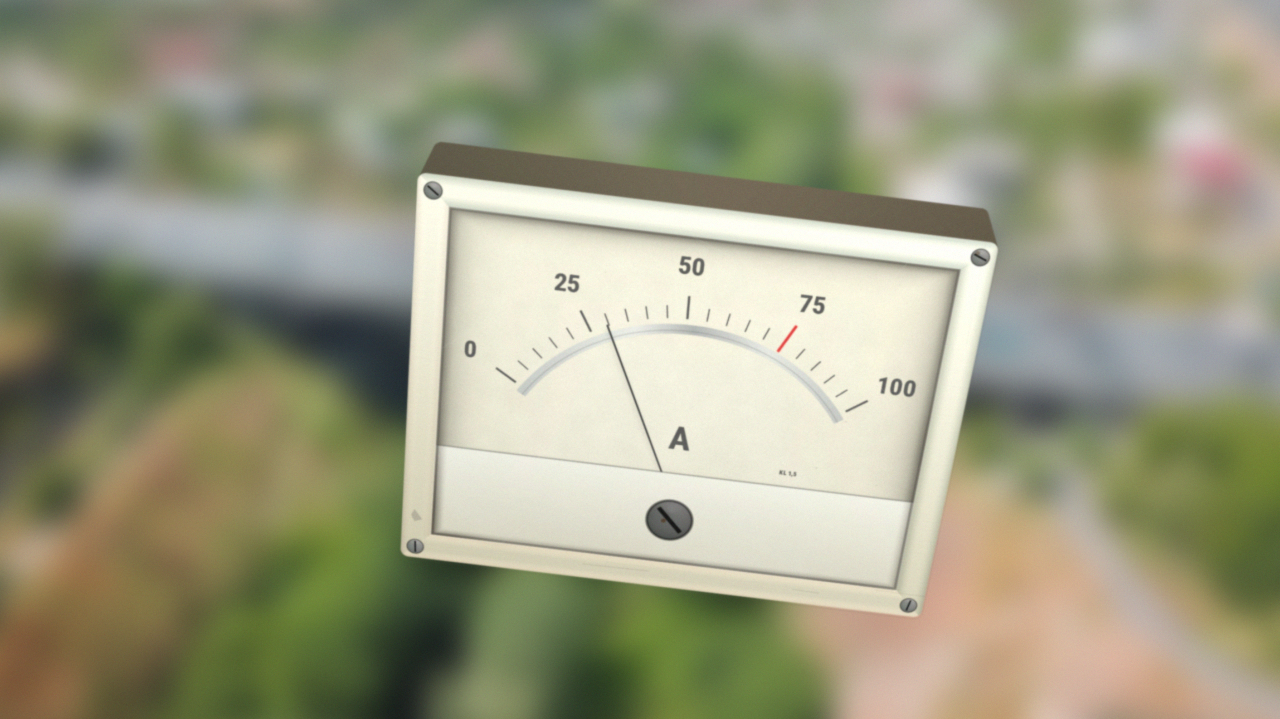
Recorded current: 30 A
